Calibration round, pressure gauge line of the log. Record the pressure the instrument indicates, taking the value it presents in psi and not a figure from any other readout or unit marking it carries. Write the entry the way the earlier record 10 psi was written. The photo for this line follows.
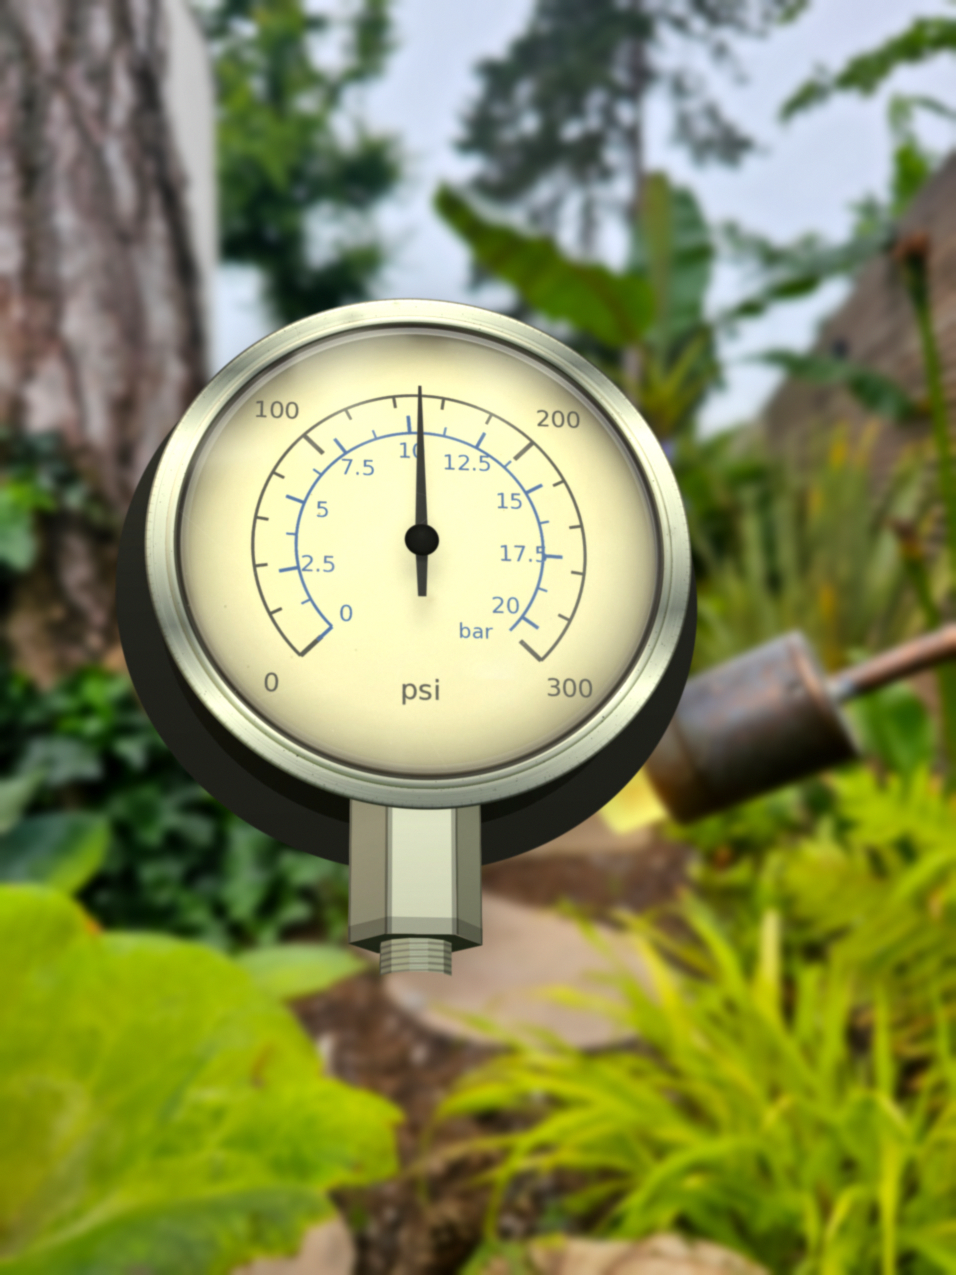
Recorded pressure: 150 psi
